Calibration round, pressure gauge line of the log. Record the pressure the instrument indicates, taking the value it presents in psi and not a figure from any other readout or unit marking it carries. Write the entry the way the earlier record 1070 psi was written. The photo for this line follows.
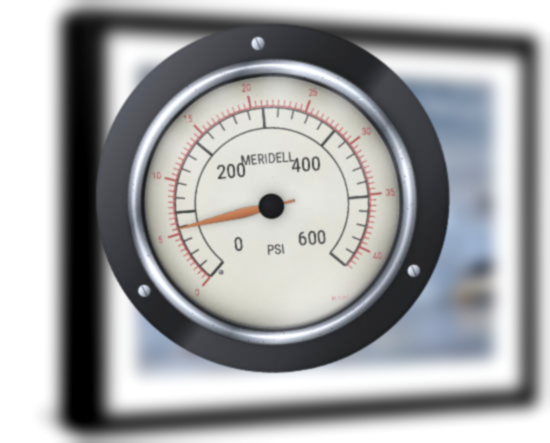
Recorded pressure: 80 psi
